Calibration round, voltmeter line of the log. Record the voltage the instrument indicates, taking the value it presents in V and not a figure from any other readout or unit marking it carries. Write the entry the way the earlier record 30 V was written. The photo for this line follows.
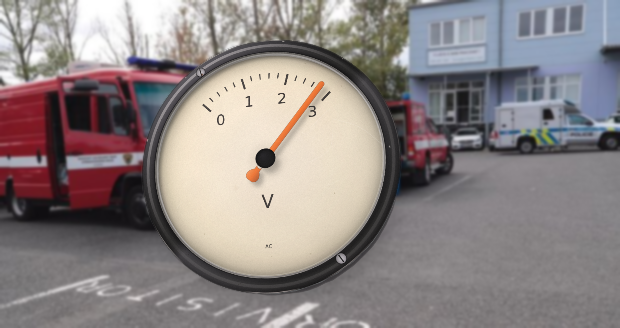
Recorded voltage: 2.8 V
